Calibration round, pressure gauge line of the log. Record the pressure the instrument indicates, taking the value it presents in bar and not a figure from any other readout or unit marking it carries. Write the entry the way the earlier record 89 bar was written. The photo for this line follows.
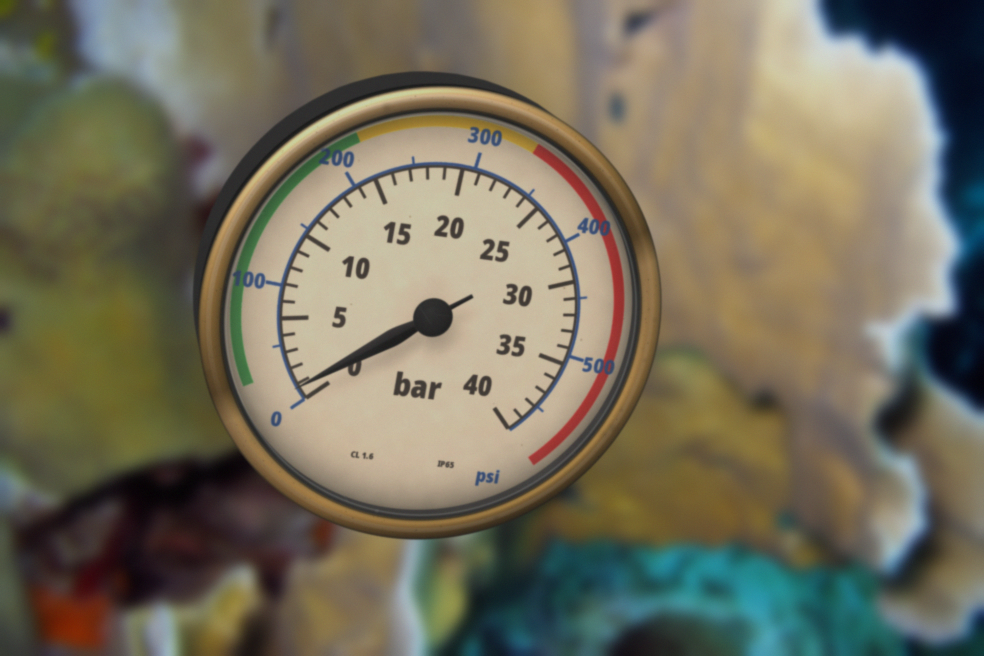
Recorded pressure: 1 bar
